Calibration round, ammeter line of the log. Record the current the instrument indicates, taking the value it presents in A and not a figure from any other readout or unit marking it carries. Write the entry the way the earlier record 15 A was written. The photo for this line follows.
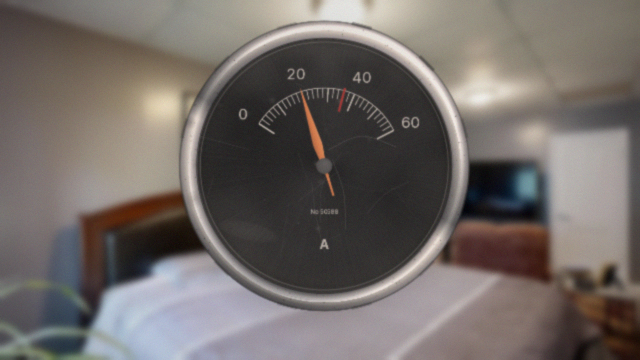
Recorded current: 20 A
